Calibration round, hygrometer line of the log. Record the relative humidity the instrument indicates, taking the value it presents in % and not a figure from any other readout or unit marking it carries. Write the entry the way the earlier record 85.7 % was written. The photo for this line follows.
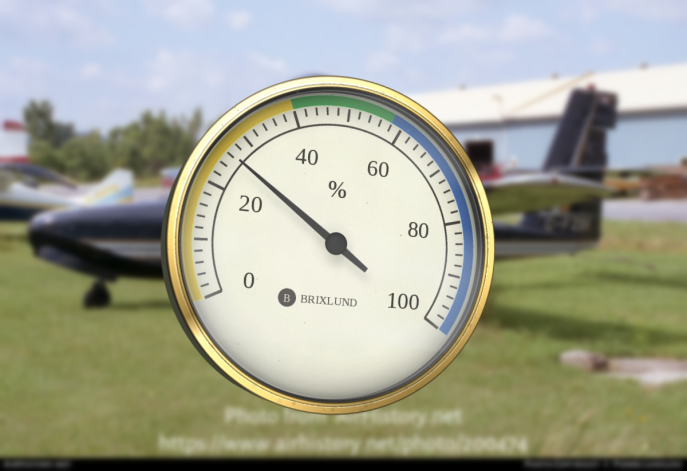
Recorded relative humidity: 26 %
